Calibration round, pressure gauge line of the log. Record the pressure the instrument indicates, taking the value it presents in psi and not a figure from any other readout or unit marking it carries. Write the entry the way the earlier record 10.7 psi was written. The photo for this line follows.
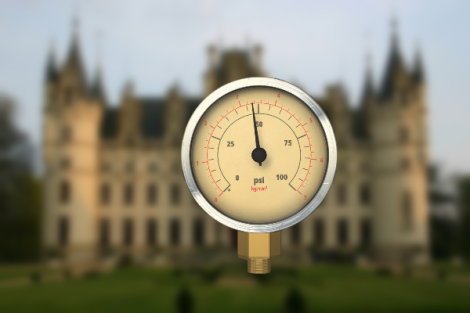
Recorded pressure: 47.5 psi
